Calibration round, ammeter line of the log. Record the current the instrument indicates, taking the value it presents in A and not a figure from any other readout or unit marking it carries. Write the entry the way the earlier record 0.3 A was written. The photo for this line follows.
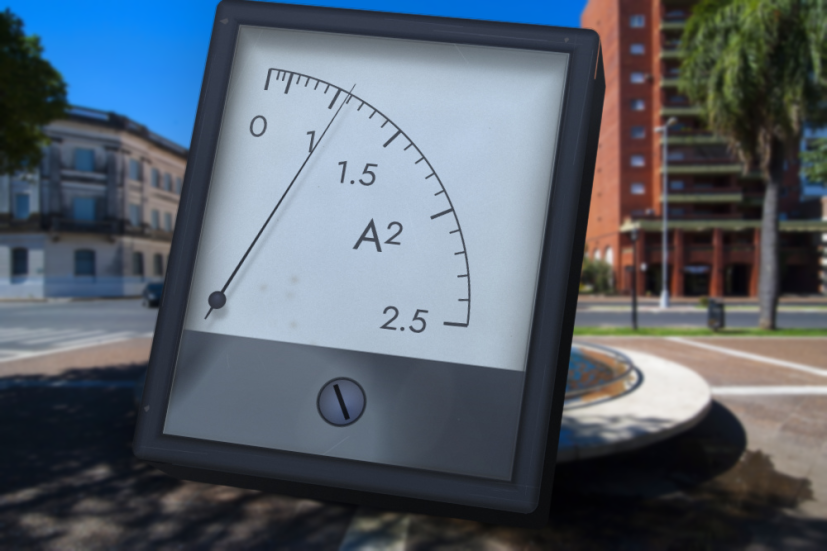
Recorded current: 1.1 A
